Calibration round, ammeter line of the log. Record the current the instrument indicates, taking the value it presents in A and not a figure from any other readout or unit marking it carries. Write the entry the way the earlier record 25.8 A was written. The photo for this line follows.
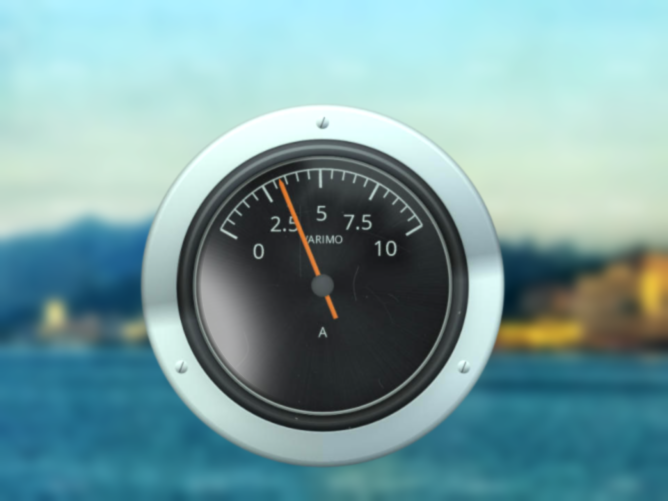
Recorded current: 3.25 A
